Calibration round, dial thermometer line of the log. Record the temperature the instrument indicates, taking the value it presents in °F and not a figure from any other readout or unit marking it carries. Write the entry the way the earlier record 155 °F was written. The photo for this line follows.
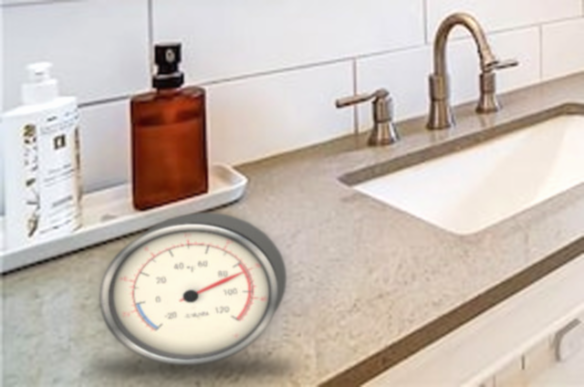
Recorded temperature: 85 °F
